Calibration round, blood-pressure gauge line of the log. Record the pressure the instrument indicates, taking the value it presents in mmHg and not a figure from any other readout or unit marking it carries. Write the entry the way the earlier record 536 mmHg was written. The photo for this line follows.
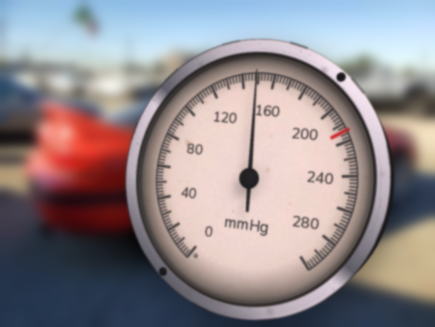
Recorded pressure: 150 mmHg
